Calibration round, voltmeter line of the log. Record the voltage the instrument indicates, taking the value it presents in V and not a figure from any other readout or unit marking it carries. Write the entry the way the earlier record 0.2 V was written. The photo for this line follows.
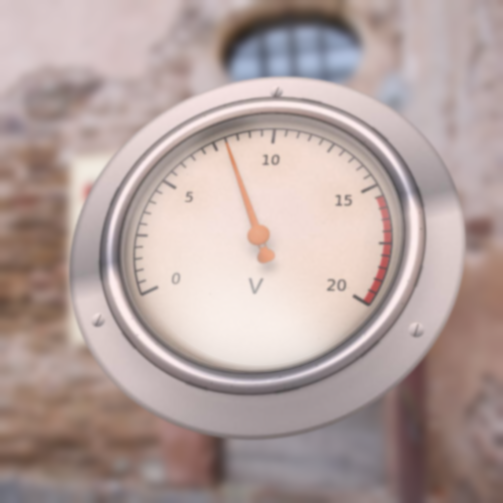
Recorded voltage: 8 V
